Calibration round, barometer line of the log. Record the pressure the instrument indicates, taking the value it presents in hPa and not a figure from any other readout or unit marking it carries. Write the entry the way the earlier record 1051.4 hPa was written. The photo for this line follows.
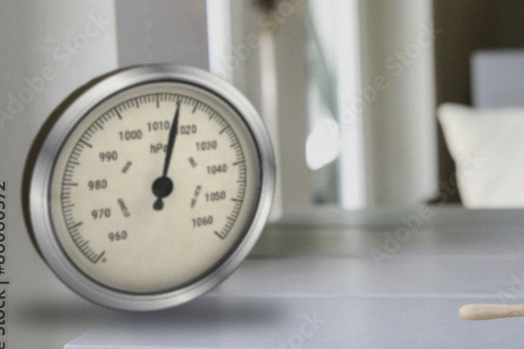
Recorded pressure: 1015 hPa
